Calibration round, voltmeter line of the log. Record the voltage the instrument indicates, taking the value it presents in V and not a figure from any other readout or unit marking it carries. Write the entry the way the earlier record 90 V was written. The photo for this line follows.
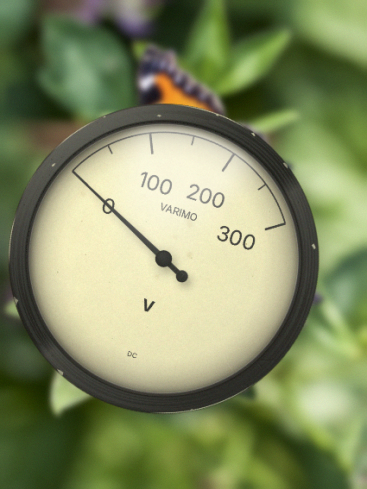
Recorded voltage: 0 V
